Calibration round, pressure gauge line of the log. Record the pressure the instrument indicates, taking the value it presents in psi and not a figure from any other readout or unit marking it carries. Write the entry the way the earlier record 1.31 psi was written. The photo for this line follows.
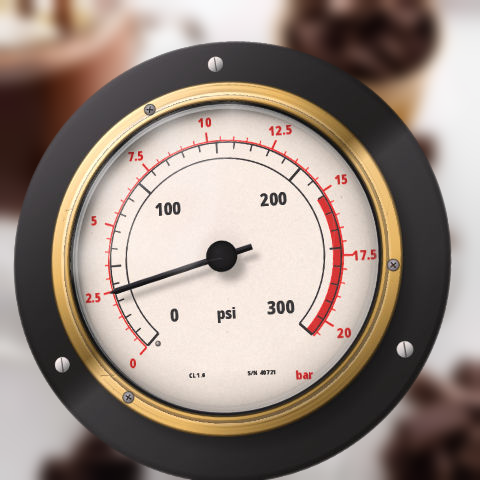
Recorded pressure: 35 psi
